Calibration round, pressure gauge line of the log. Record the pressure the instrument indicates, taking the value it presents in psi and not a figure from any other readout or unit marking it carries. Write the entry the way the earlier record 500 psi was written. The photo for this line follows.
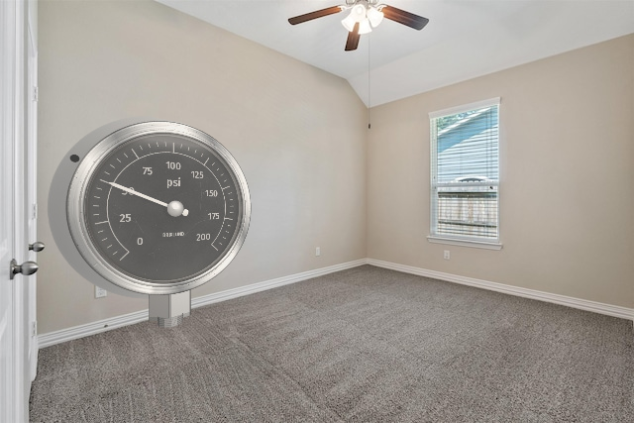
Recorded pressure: 50 psi
